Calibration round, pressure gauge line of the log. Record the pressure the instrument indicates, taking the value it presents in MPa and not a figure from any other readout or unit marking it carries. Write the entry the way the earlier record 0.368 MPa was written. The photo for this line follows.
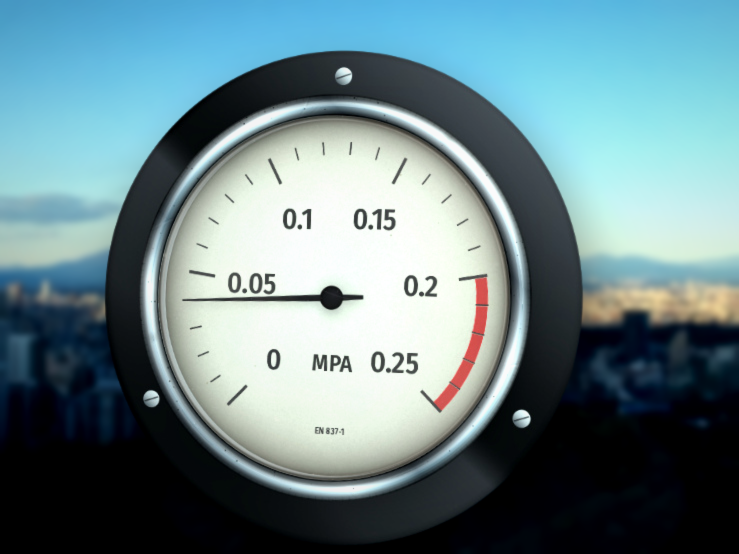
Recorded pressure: 0.04 MPa
